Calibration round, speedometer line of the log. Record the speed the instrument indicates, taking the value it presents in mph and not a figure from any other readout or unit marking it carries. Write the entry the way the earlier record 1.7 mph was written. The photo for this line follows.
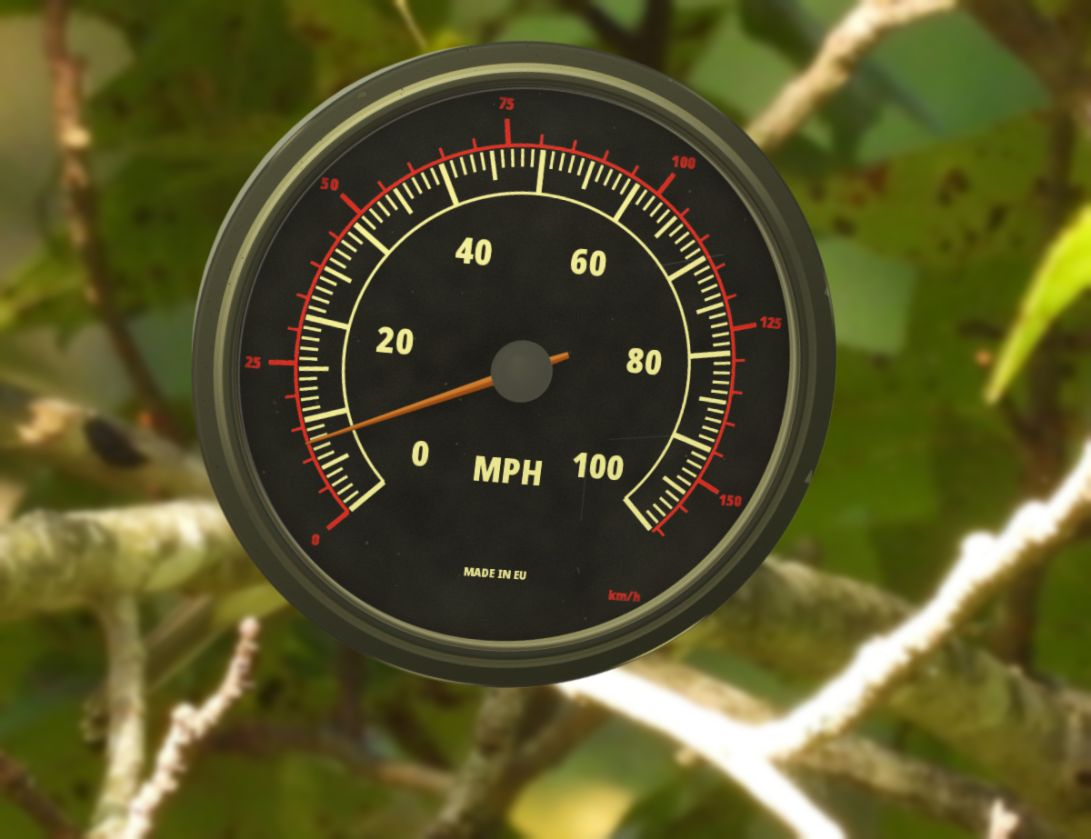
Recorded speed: 8 mph
